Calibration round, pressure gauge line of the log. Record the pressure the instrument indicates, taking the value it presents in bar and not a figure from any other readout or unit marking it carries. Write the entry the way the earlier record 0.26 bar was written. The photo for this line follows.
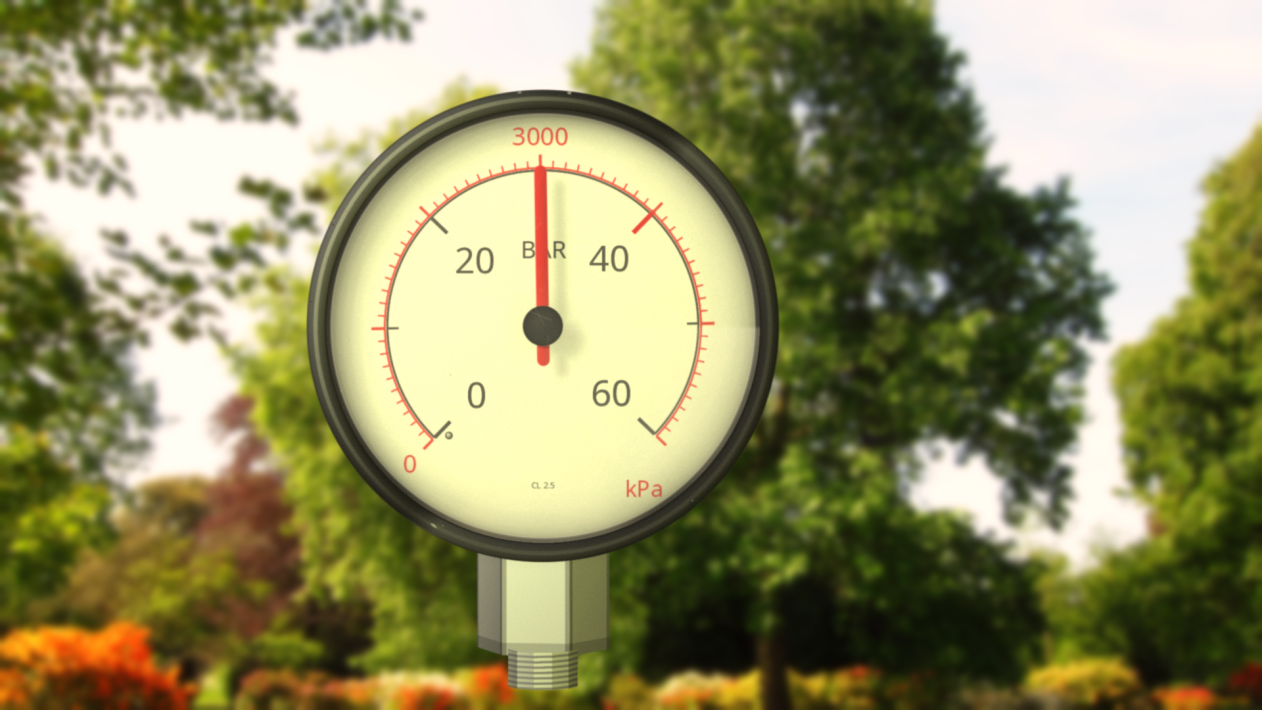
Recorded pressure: 30 bar
